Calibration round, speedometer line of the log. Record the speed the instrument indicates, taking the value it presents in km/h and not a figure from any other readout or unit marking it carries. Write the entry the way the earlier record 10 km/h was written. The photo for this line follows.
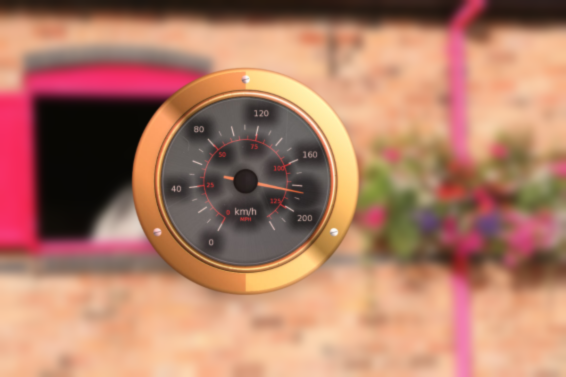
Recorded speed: 185 km/h
